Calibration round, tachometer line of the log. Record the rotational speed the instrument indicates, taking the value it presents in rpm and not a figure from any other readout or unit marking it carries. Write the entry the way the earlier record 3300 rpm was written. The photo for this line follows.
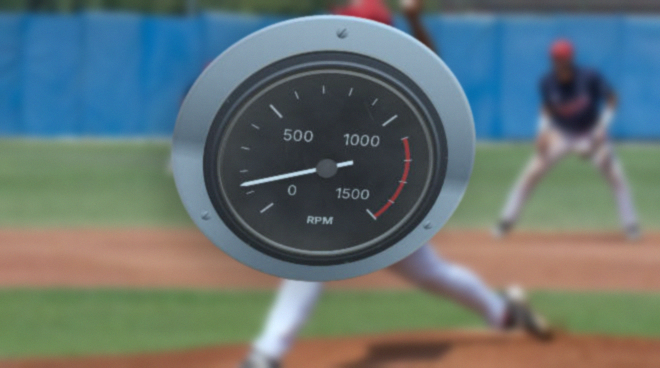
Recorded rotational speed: 150 rpm
